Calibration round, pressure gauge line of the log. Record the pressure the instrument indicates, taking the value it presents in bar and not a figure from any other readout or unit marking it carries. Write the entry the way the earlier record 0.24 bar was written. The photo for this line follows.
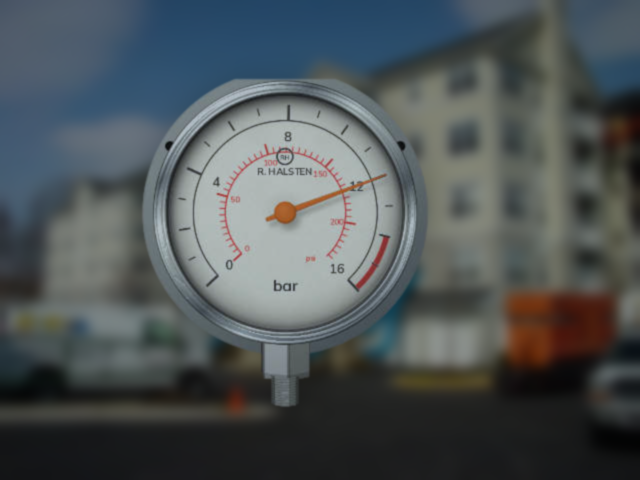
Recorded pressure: 12 bar
